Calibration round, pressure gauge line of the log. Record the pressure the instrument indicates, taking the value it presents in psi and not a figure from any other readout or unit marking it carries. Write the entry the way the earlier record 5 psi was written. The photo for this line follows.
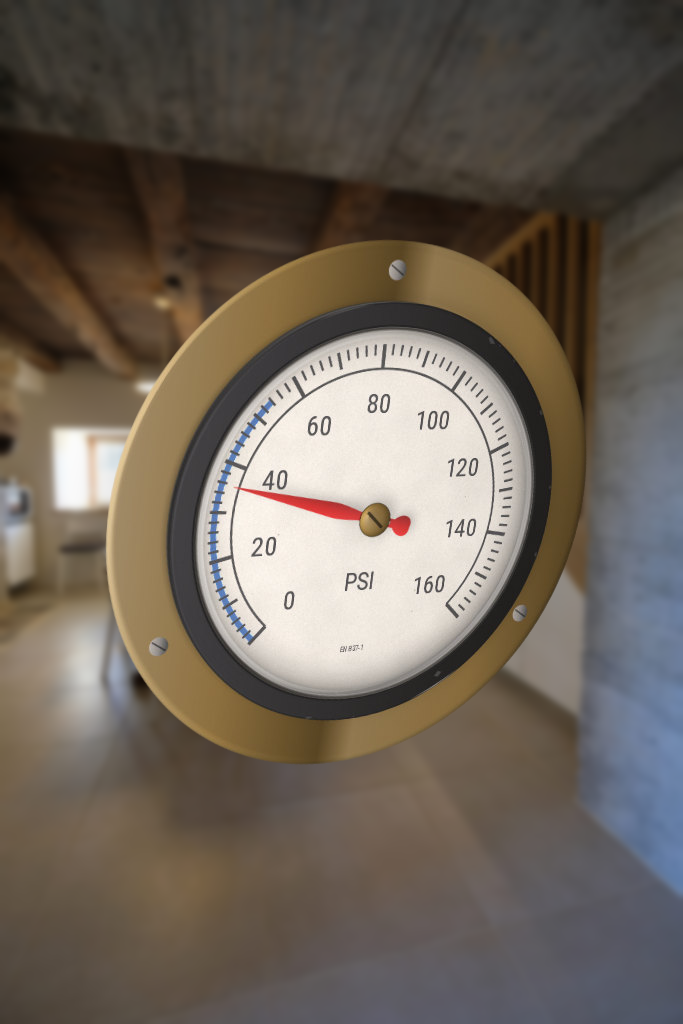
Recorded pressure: 36 psi
